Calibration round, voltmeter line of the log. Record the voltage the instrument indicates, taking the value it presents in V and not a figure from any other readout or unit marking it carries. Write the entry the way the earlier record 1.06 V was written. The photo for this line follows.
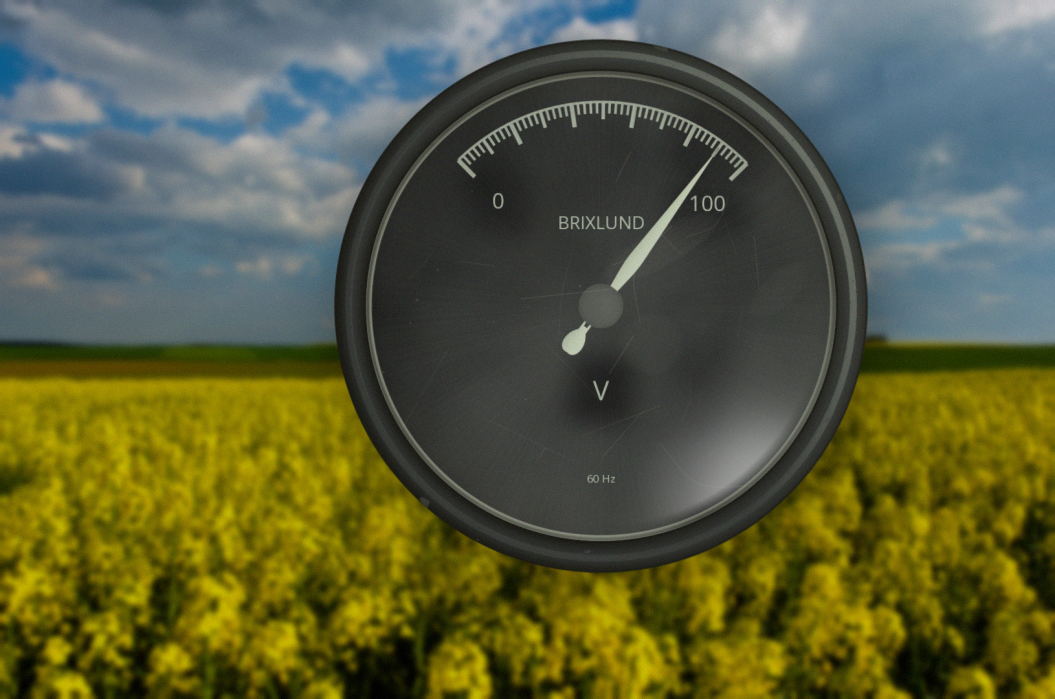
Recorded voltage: 90 V
